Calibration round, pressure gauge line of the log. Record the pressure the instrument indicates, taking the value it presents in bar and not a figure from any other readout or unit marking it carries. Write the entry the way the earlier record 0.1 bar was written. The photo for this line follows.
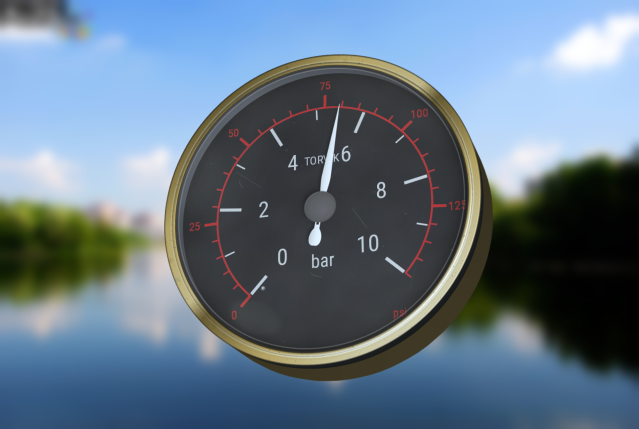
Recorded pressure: 5.5 bar
